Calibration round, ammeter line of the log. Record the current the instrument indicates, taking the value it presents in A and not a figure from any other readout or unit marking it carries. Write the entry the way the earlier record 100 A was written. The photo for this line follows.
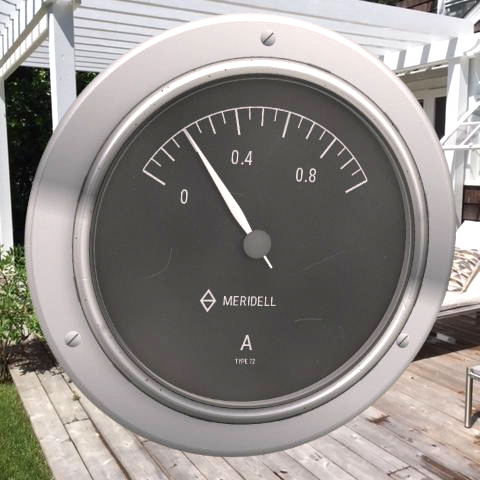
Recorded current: 0.2 A
